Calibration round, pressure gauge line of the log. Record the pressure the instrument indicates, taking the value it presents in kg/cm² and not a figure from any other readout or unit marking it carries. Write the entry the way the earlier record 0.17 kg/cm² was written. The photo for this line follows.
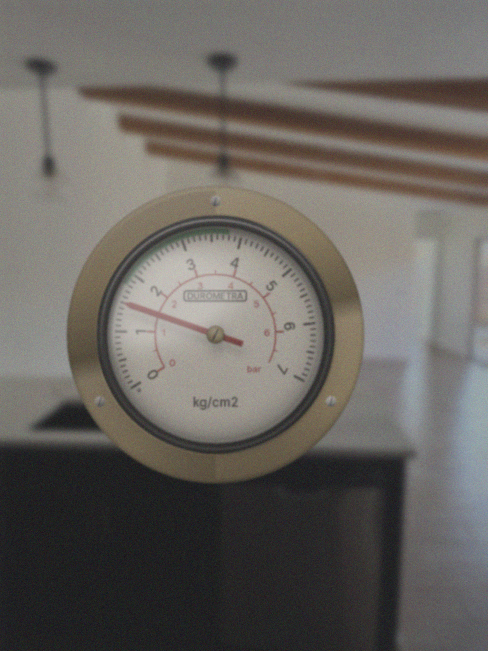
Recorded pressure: 1.5 kg/cm²
